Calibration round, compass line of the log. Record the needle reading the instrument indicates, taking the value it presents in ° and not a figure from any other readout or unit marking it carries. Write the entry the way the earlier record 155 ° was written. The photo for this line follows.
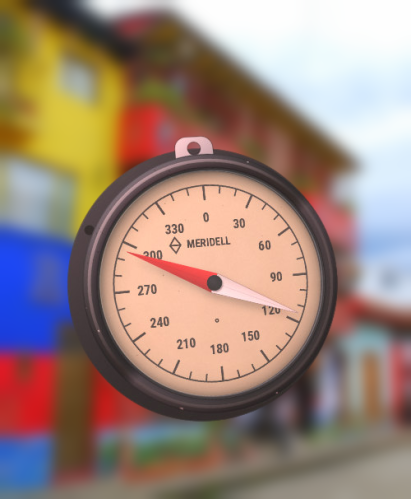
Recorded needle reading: 295 °
